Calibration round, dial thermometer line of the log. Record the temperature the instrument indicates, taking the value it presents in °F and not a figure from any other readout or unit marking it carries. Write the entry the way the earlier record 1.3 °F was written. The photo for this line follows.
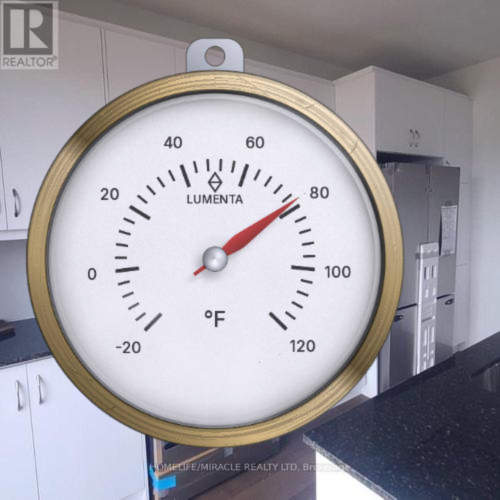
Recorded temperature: 78 °F
